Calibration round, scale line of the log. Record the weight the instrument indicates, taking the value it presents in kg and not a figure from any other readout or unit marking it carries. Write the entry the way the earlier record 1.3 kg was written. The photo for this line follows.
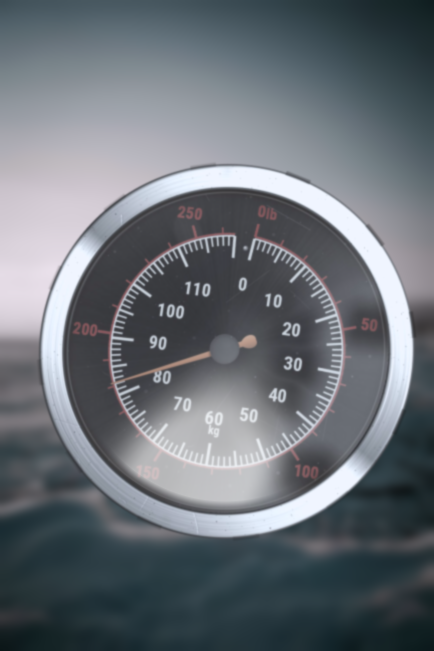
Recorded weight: 82 kg
